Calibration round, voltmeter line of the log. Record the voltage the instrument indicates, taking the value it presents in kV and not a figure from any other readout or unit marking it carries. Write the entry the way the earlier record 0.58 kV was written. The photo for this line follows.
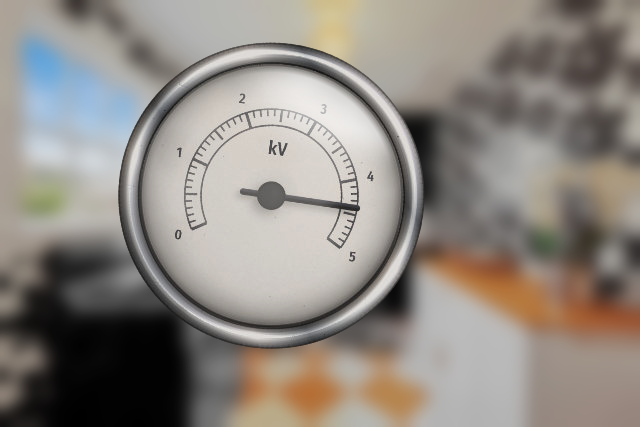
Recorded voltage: 4.4 kV
